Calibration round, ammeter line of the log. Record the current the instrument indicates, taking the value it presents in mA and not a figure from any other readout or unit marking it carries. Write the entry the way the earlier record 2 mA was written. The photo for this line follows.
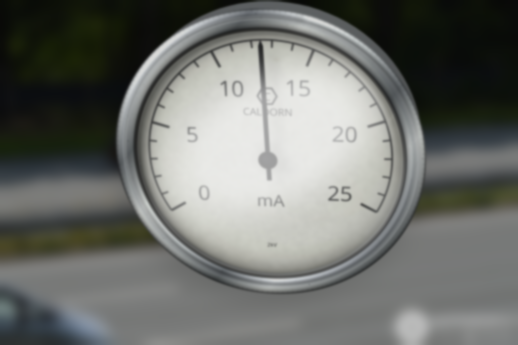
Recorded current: 12.5 mA
